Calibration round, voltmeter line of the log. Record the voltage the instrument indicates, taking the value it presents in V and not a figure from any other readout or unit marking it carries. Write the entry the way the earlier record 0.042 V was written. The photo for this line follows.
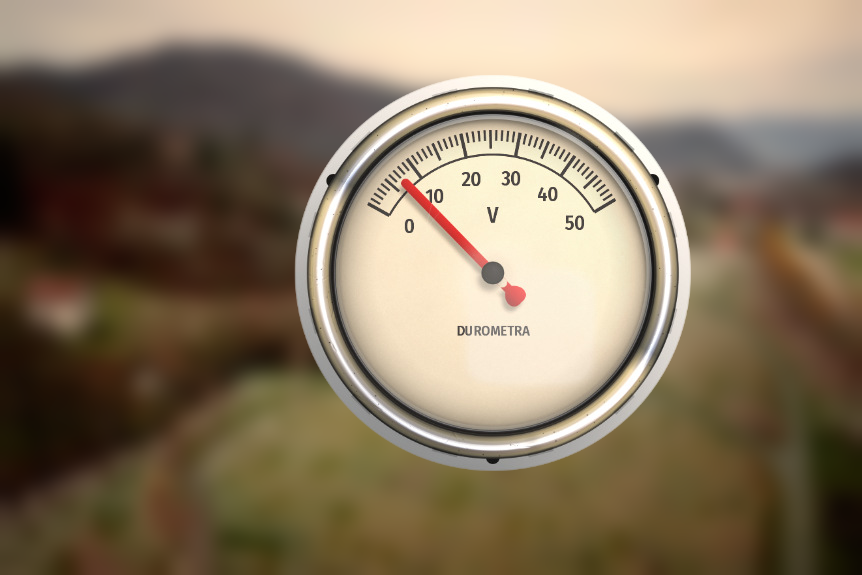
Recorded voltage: 7 V
